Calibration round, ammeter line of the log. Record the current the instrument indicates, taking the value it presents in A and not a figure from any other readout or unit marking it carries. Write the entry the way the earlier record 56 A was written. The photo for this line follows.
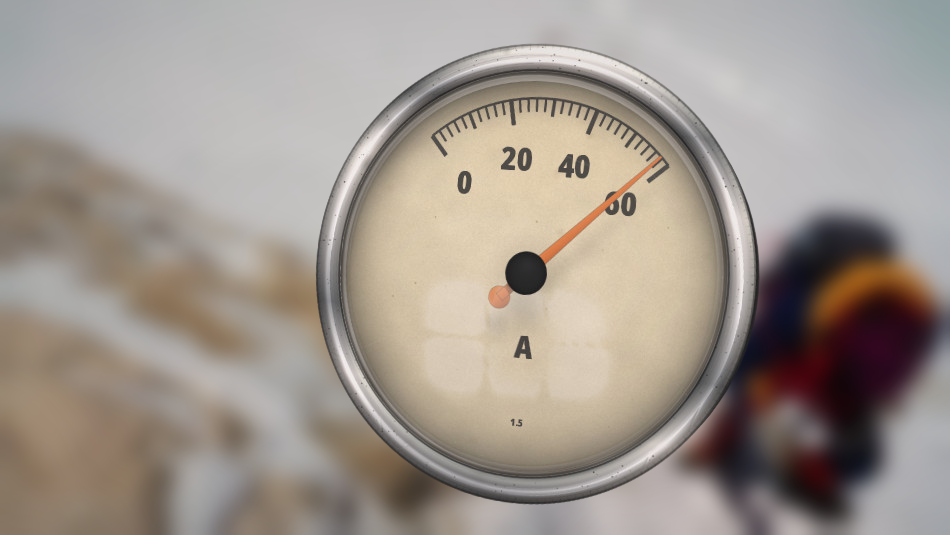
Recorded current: 58 A
